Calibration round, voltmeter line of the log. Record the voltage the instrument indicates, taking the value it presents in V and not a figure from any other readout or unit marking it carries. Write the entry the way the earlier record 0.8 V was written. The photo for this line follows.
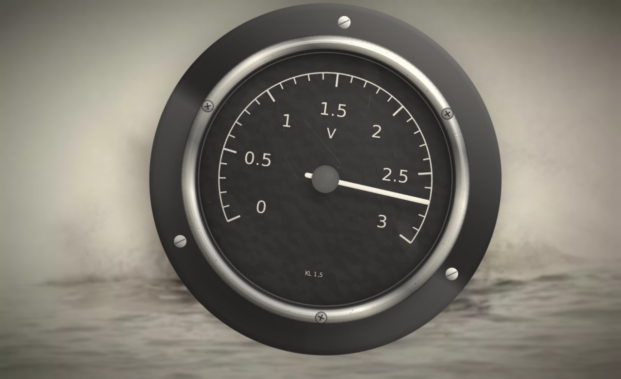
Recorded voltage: 2.7 V
